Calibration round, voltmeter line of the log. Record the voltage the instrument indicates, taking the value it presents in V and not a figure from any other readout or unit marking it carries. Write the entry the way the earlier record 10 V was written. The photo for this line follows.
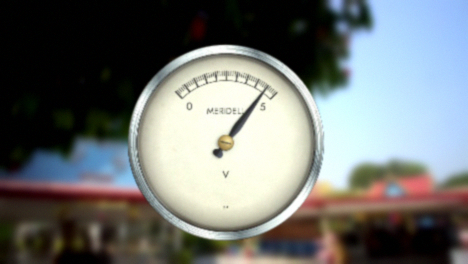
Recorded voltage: 4.5 V
